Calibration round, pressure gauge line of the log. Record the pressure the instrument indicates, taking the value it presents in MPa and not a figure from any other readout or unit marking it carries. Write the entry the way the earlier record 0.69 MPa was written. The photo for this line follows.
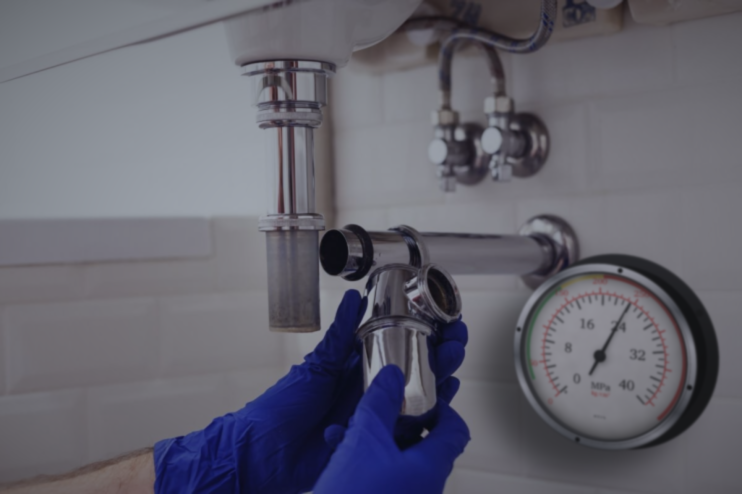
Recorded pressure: 24 MPa
